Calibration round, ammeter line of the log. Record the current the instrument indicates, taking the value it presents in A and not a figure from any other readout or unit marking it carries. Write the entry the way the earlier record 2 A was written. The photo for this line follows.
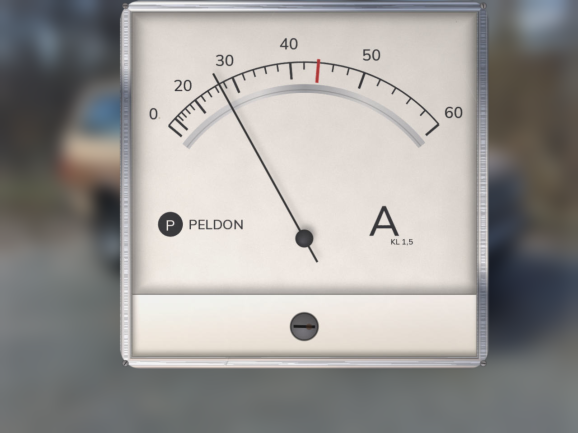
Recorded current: 27 A
